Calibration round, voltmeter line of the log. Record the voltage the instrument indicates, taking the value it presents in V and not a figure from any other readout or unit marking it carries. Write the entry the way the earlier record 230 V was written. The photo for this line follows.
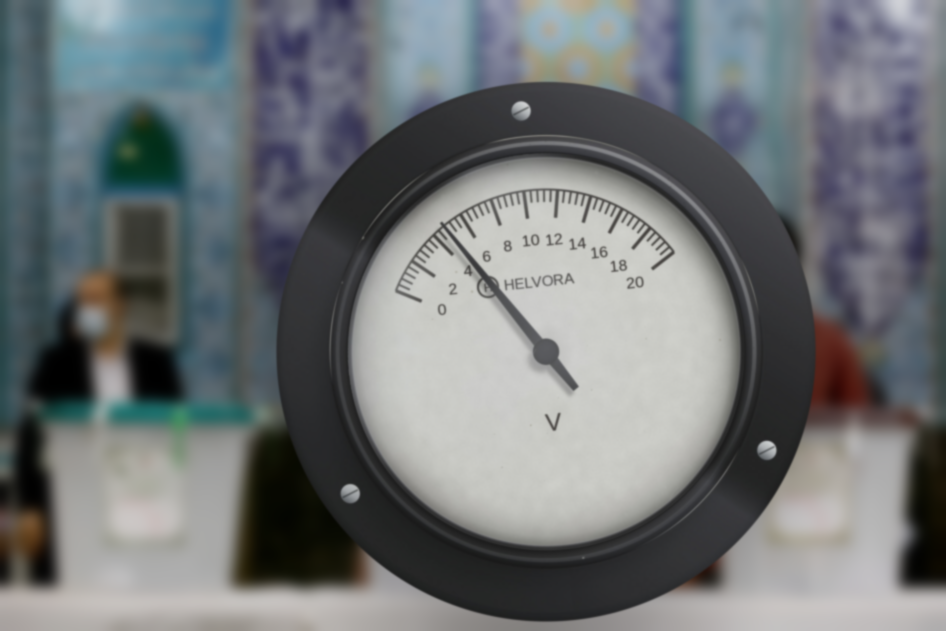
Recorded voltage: 4.8 V
